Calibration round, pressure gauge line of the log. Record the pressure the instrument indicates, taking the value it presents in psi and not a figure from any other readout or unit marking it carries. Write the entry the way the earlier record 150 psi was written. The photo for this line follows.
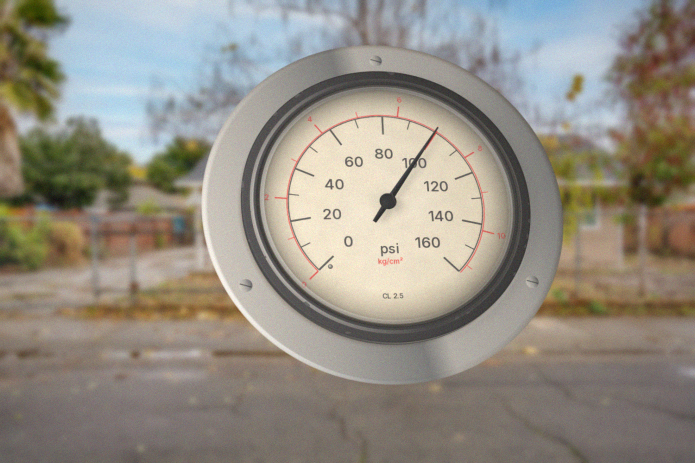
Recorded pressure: 100 psi
